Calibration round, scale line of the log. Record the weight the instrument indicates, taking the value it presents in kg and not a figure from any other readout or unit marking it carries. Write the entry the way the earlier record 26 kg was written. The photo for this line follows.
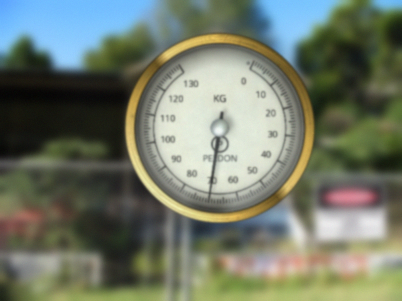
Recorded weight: 70 kg
